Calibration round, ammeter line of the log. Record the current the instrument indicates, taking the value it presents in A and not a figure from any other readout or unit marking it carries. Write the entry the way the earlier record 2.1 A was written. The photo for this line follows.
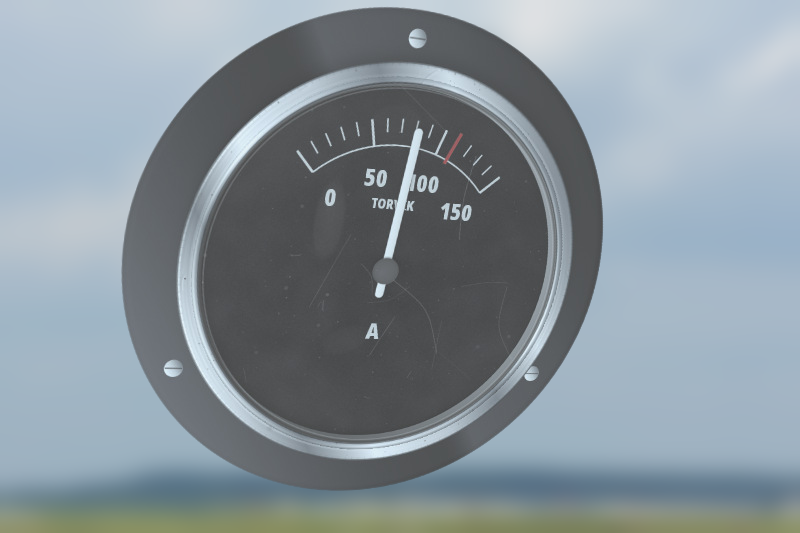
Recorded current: 80 A
